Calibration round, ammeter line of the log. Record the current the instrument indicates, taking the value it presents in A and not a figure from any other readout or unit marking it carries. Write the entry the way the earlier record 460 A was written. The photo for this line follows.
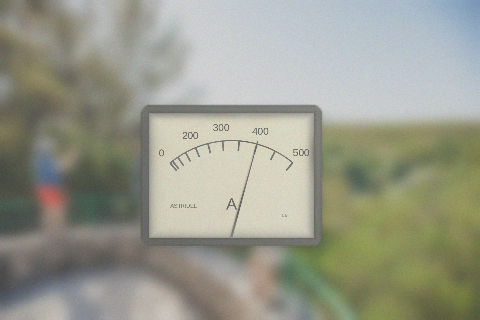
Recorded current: 400 A
